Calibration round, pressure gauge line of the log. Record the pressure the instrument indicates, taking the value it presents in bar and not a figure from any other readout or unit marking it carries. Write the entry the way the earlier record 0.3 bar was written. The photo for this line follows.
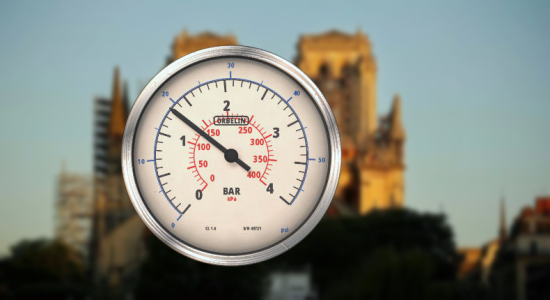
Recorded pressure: 1.3 bar
